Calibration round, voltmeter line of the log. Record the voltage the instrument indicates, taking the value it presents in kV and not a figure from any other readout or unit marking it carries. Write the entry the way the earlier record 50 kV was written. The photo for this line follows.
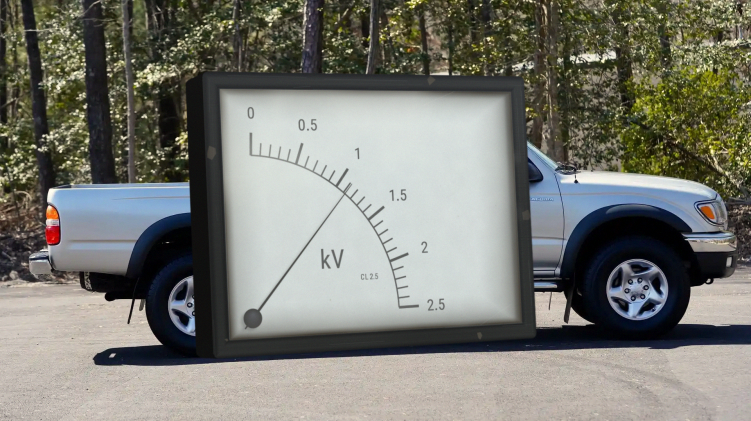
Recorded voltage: 1.1 kV
